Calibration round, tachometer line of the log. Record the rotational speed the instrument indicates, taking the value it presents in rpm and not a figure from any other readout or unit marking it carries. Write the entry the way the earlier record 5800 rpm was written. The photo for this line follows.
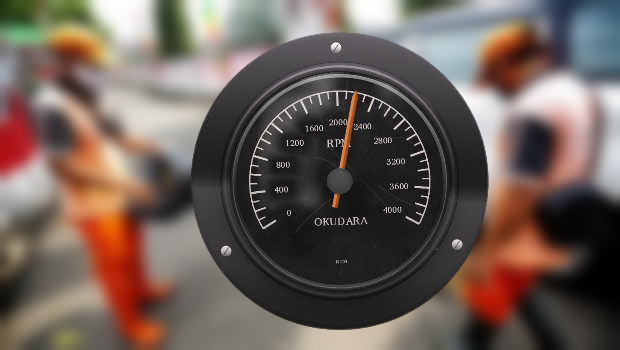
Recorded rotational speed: 2200 rpm
